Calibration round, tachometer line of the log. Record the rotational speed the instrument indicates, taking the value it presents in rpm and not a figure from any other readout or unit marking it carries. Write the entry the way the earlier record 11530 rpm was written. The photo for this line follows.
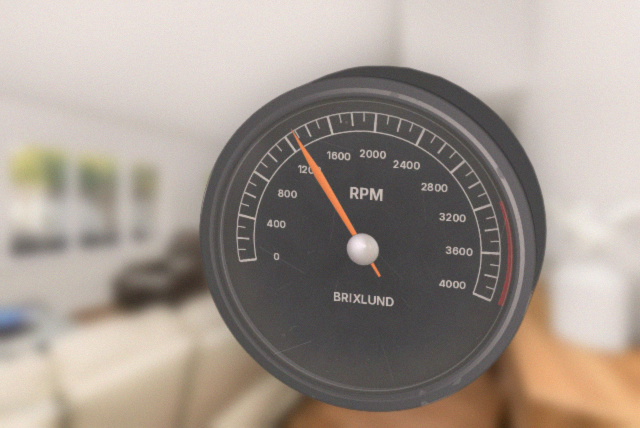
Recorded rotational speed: 1300 rpm
